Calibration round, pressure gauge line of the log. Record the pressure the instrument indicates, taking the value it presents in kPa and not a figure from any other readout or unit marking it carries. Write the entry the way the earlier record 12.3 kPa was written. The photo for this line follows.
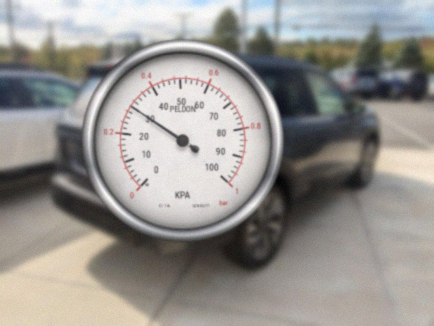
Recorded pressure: 30 kPa
